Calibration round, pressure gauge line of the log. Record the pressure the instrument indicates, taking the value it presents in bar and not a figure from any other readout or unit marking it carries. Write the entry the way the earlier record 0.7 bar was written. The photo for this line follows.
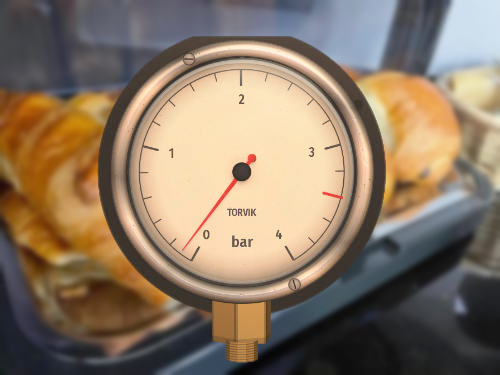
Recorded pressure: 0.1 bar
